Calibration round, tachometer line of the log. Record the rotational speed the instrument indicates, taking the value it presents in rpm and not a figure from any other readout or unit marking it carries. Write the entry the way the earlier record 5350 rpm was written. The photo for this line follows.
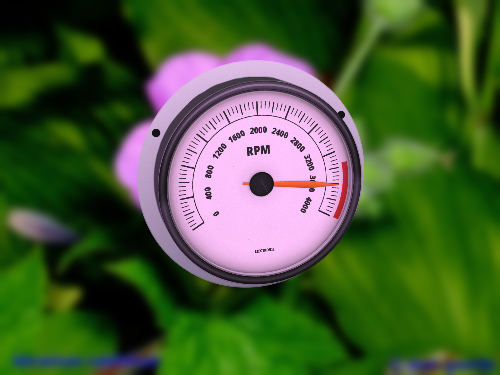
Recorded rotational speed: 3600 rpm
